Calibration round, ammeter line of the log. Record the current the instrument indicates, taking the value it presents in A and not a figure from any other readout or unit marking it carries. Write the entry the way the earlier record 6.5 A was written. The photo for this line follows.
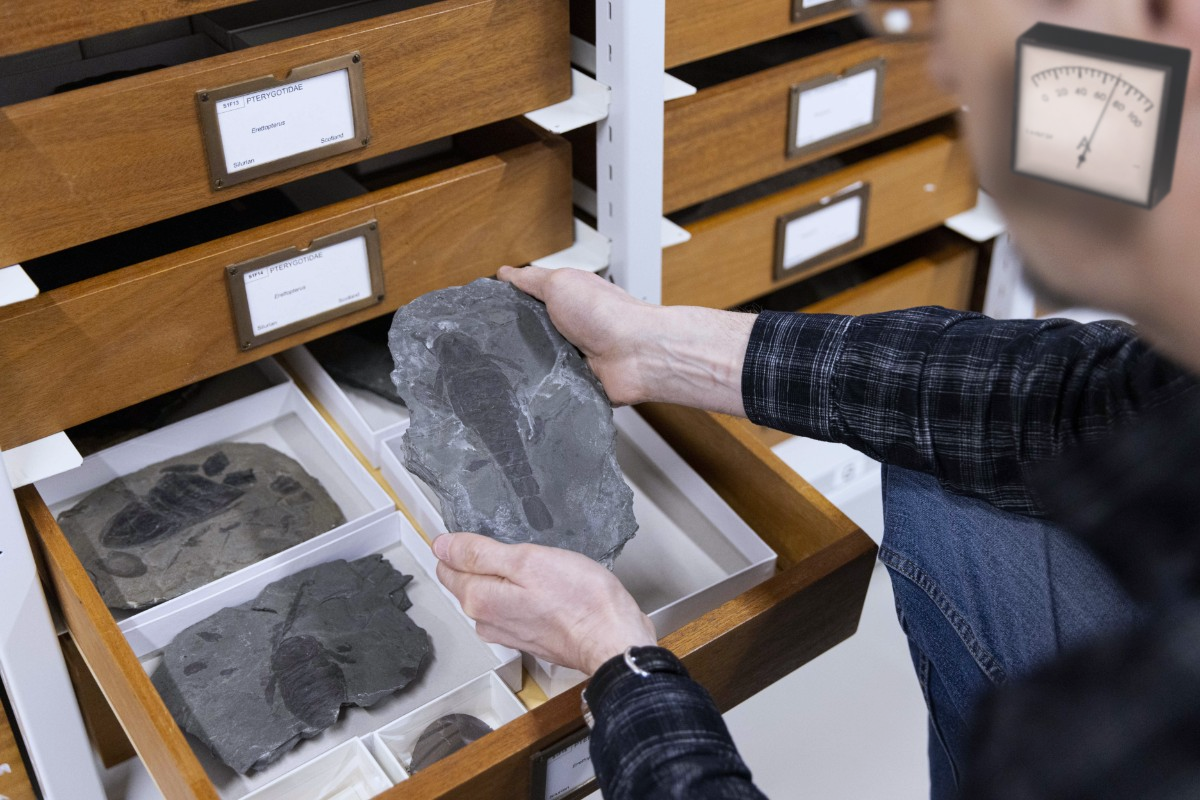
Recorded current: 70 A
